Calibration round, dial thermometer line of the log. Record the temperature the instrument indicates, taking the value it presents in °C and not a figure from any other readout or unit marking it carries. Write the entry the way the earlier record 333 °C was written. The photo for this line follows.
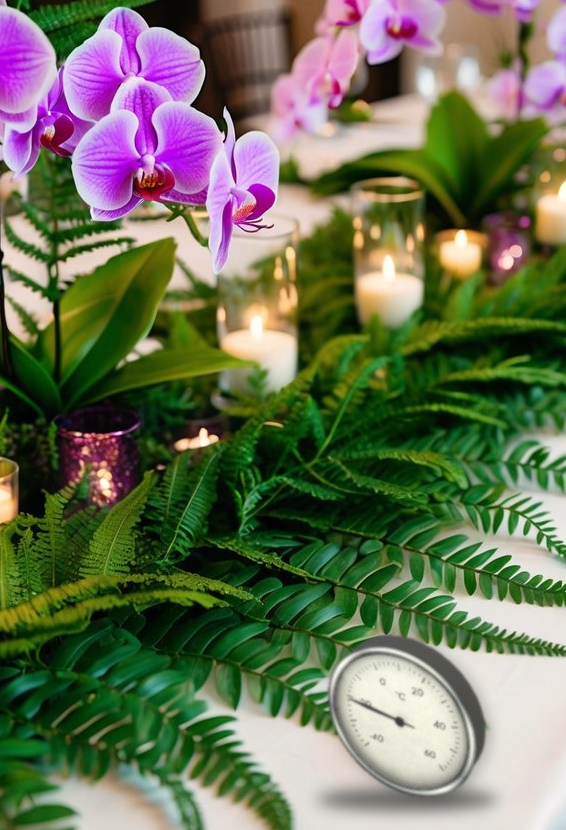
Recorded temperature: -20 °C
